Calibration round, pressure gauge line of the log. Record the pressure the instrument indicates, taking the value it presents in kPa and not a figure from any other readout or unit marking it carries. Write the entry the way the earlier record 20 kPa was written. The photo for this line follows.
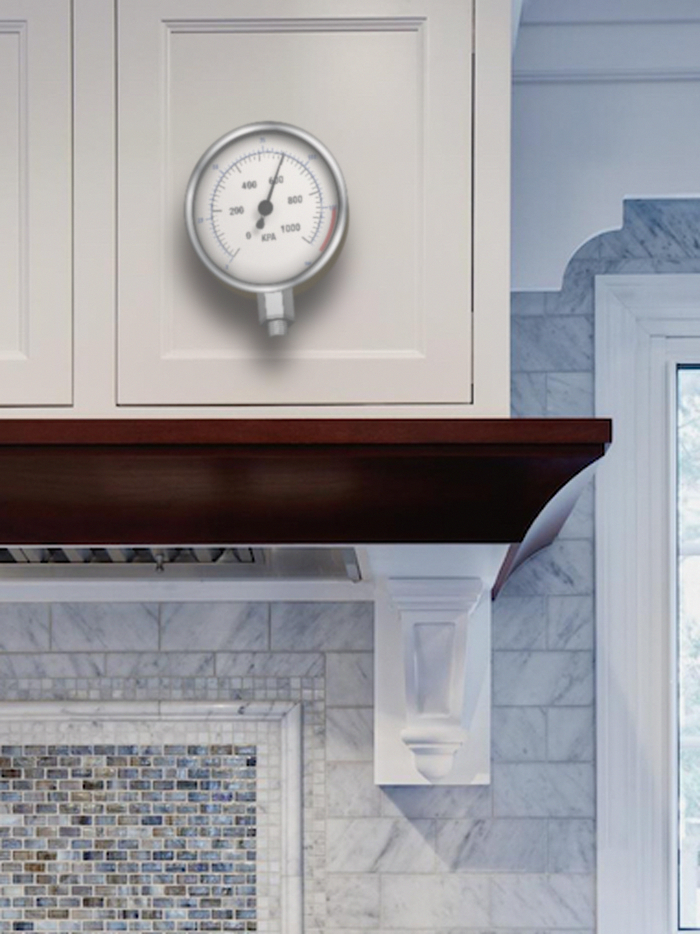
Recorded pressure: 600 kPa
